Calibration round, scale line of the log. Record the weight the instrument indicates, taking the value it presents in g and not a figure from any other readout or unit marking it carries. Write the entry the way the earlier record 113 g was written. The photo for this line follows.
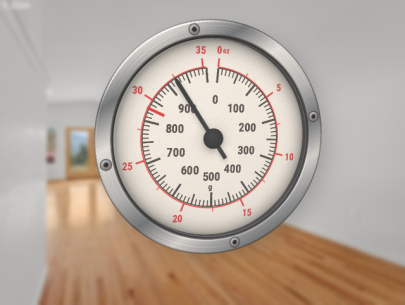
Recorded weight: 920 g
